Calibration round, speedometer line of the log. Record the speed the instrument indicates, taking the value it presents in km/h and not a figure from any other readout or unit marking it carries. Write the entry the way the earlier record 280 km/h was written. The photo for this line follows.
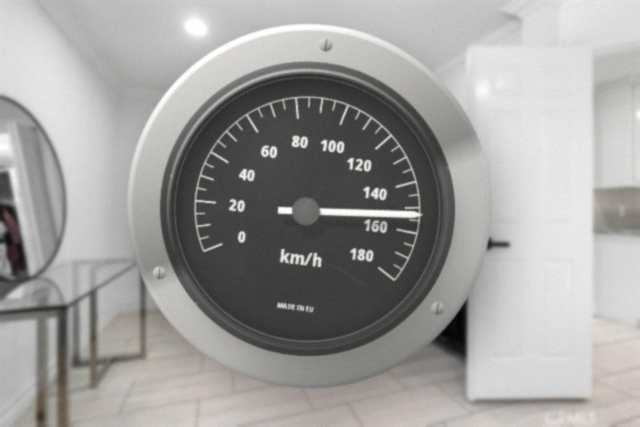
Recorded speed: 152.5 km/h
